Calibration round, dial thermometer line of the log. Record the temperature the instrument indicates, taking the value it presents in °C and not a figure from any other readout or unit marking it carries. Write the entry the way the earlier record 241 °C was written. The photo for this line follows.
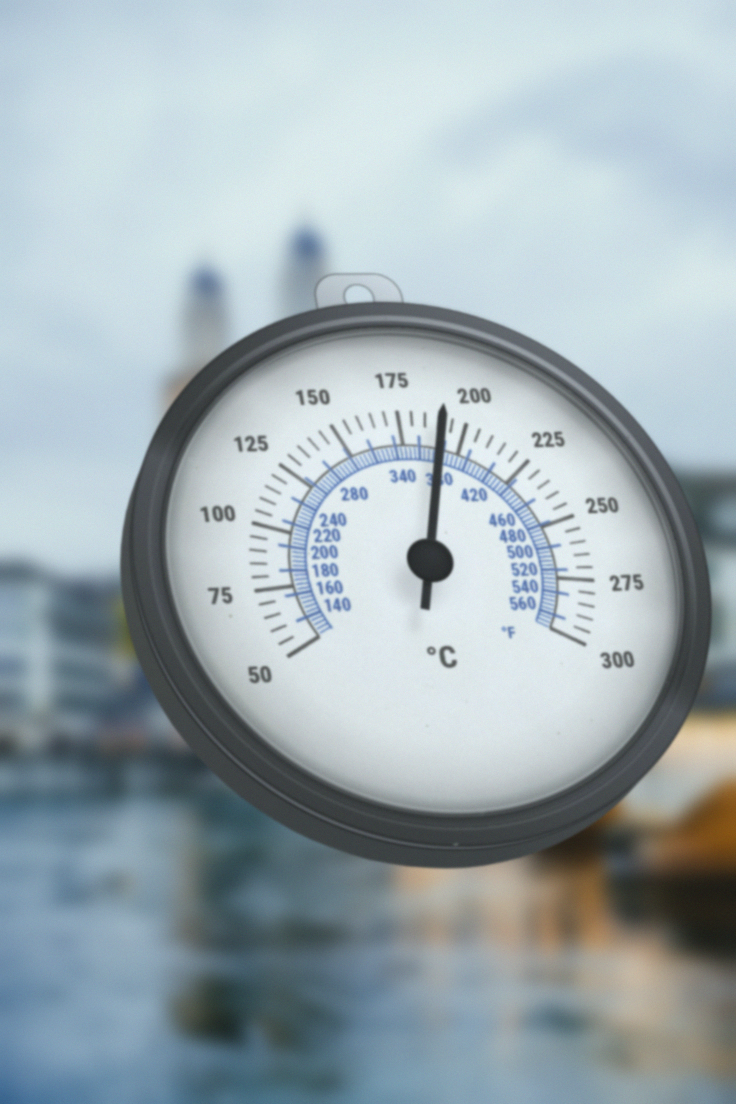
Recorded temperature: 190 °C
